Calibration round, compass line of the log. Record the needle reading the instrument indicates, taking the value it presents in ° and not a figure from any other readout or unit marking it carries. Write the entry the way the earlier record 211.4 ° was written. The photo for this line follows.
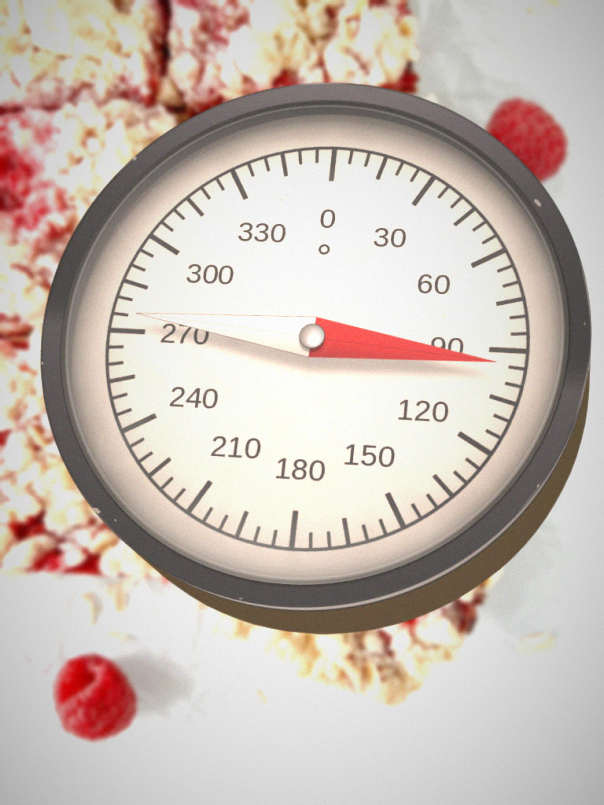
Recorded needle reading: 95 °
